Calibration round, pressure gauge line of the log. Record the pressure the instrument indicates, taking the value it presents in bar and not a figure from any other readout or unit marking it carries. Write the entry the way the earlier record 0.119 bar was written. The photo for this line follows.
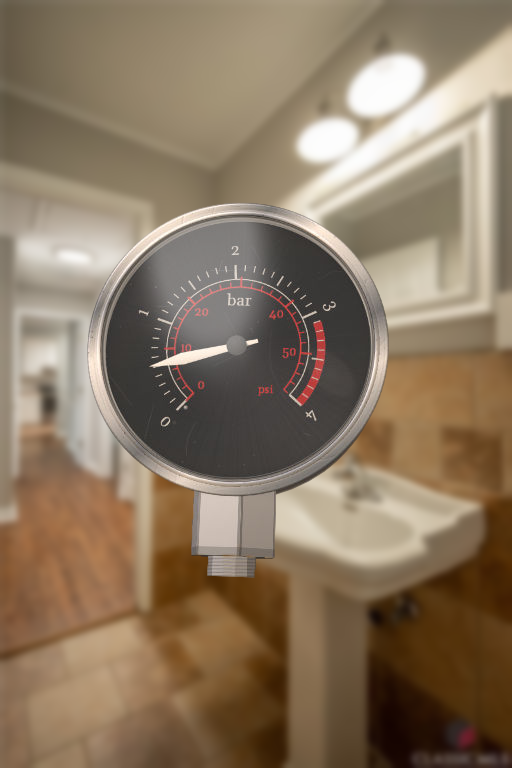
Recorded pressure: 0.5 bar
